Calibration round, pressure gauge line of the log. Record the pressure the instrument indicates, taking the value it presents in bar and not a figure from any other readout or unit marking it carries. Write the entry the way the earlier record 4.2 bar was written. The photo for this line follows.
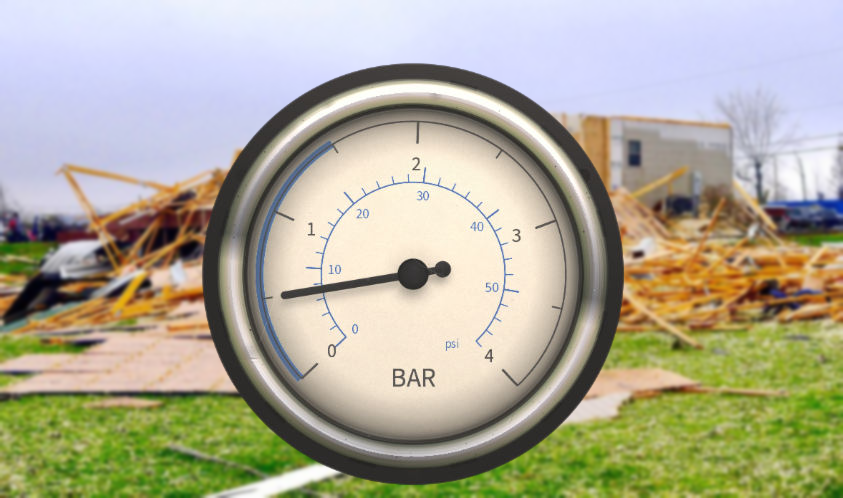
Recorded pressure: 0.5 bar
